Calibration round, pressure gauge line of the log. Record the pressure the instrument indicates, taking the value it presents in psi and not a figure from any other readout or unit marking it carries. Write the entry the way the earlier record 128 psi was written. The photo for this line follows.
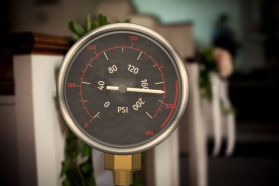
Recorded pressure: 170 psi
